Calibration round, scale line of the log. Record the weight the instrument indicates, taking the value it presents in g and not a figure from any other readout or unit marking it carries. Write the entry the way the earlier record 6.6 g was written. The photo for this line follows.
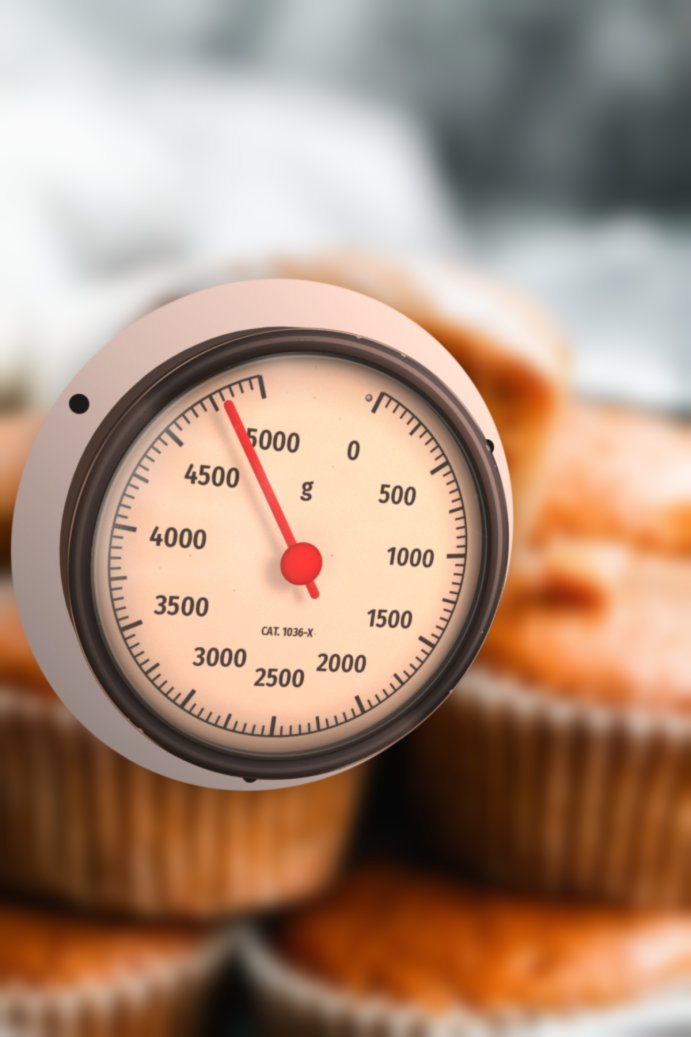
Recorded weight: 4800 g
